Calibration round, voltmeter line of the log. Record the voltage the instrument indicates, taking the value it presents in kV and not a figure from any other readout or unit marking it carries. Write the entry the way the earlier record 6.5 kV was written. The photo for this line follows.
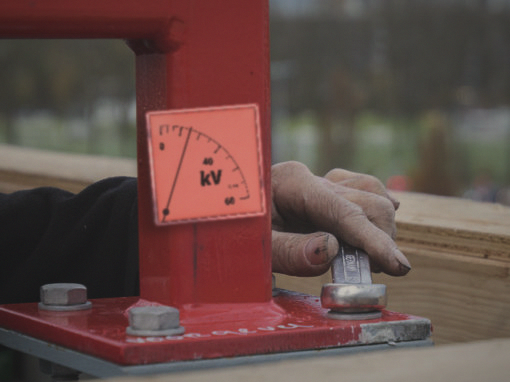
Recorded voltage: 25 kV
